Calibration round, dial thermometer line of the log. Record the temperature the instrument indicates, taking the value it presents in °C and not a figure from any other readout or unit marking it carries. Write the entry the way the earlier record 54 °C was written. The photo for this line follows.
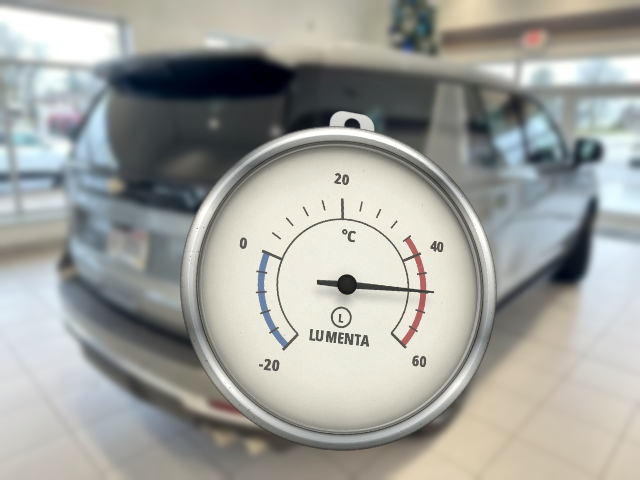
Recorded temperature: 48 °C
